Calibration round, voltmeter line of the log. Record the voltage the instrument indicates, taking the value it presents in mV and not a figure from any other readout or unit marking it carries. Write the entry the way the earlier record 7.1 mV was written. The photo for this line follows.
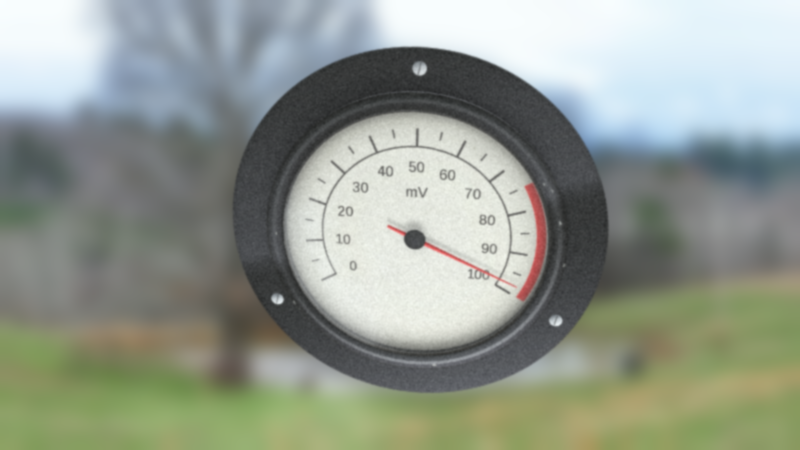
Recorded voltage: 97.5 mV
